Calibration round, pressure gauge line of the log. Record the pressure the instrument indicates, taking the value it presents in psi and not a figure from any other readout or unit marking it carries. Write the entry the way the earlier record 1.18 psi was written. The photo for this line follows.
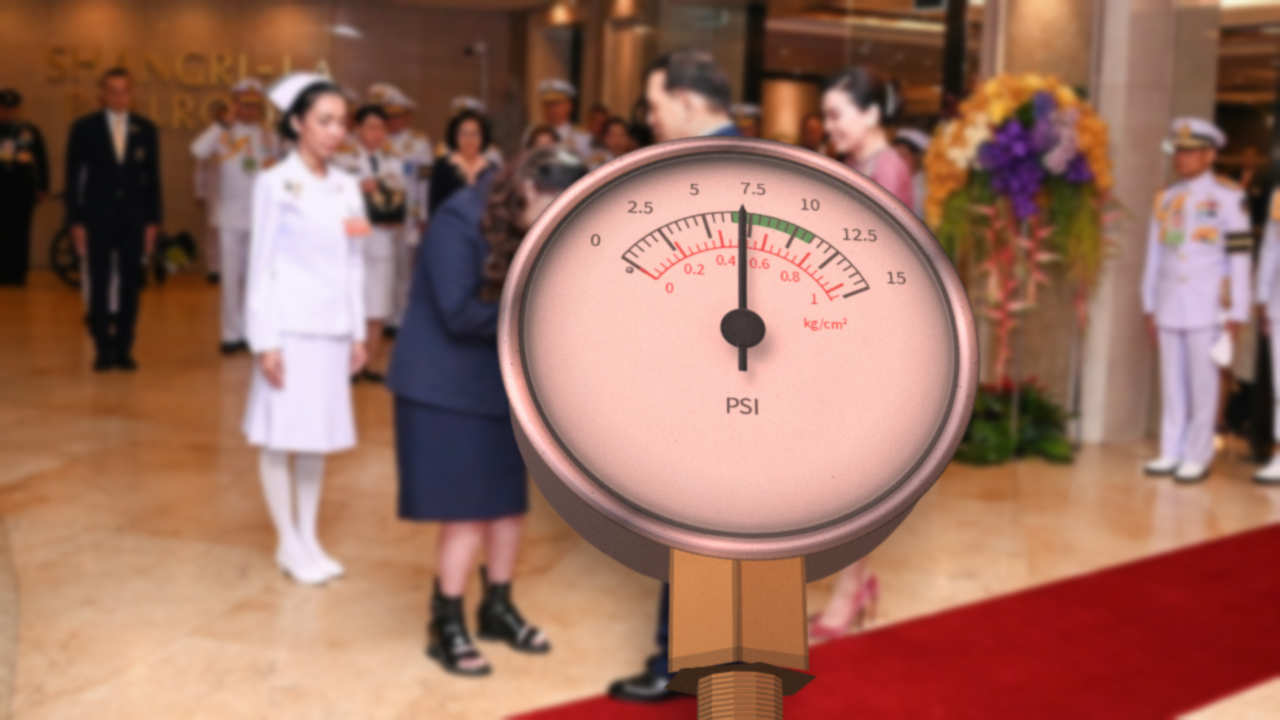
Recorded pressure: 7 psi
